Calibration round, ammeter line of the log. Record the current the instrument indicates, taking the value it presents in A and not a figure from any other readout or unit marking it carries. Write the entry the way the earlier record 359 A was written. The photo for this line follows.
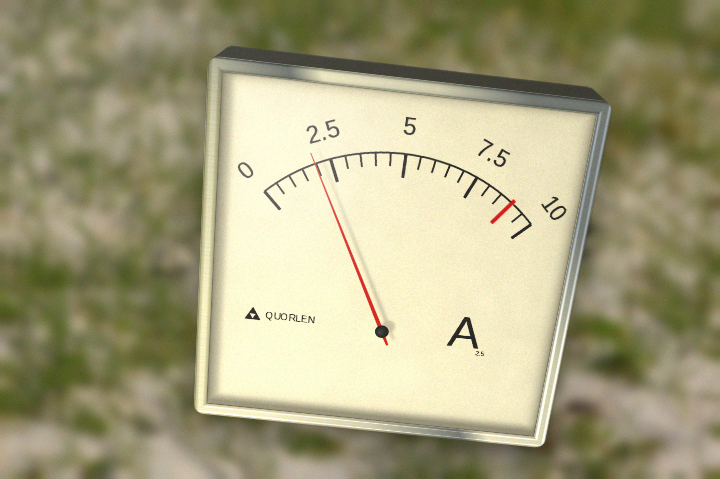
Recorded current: 2 A
